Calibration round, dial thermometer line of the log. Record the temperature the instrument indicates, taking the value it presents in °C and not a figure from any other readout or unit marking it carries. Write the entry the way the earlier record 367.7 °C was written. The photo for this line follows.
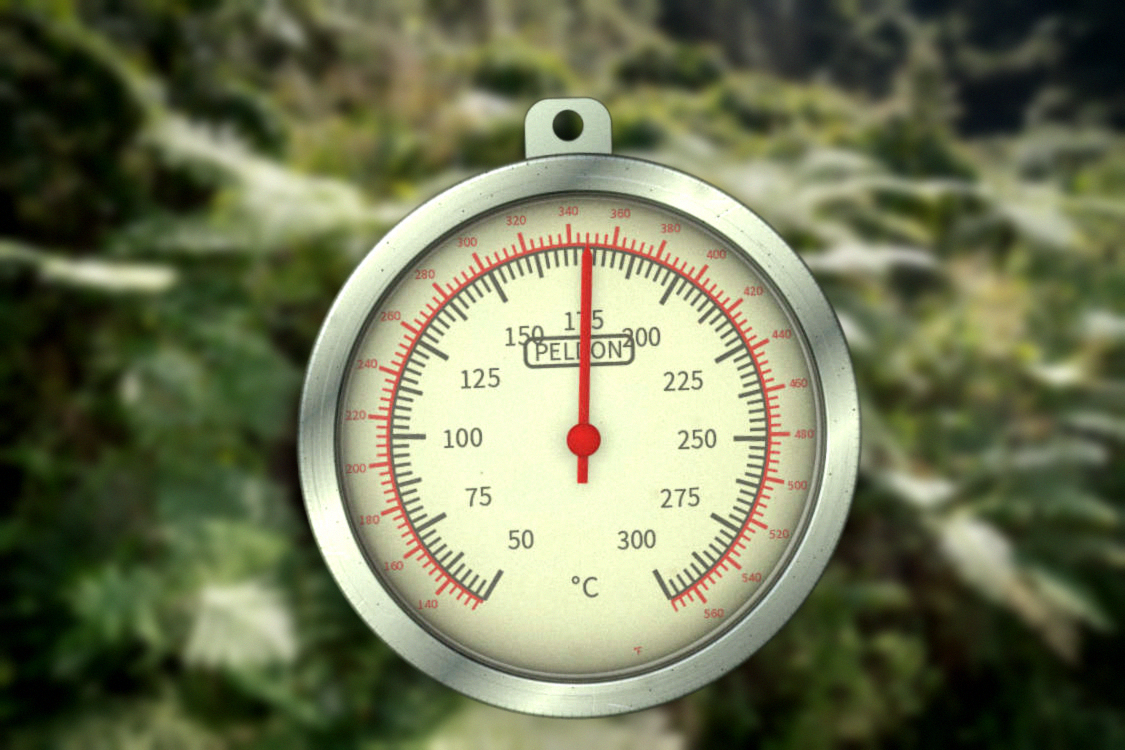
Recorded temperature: 175 °C
